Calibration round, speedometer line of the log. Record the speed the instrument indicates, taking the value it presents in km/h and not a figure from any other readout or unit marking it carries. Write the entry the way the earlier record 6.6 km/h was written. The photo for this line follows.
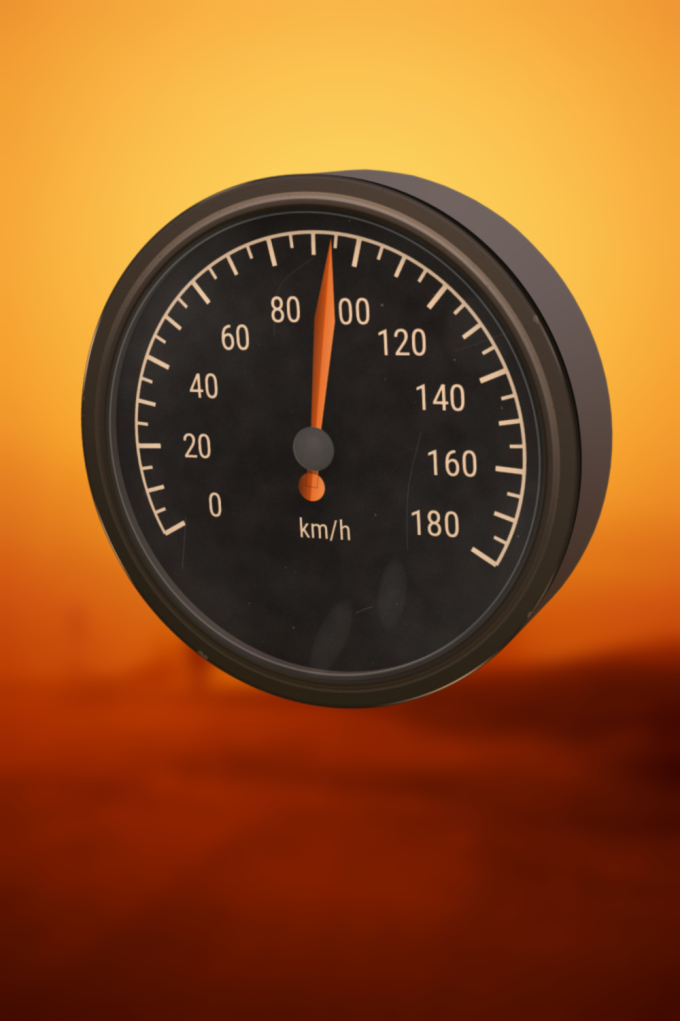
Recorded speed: 95 km/h
